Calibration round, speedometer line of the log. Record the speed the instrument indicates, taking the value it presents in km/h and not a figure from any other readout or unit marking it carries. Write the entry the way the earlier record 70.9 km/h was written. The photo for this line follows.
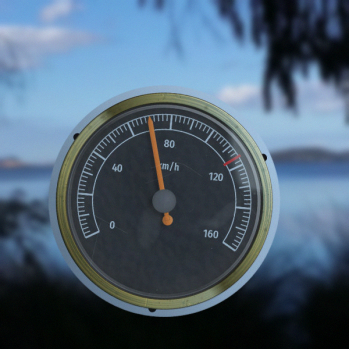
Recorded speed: 70 km/h
